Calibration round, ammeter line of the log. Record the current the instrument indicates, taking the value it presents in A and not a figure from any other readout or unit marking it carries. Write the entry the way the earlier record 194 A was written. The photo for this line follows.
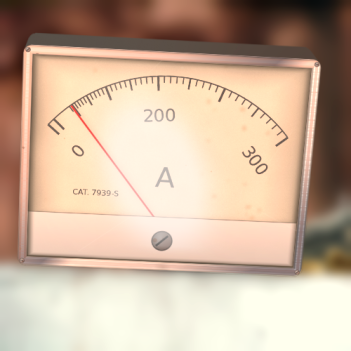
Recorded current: 100 A
